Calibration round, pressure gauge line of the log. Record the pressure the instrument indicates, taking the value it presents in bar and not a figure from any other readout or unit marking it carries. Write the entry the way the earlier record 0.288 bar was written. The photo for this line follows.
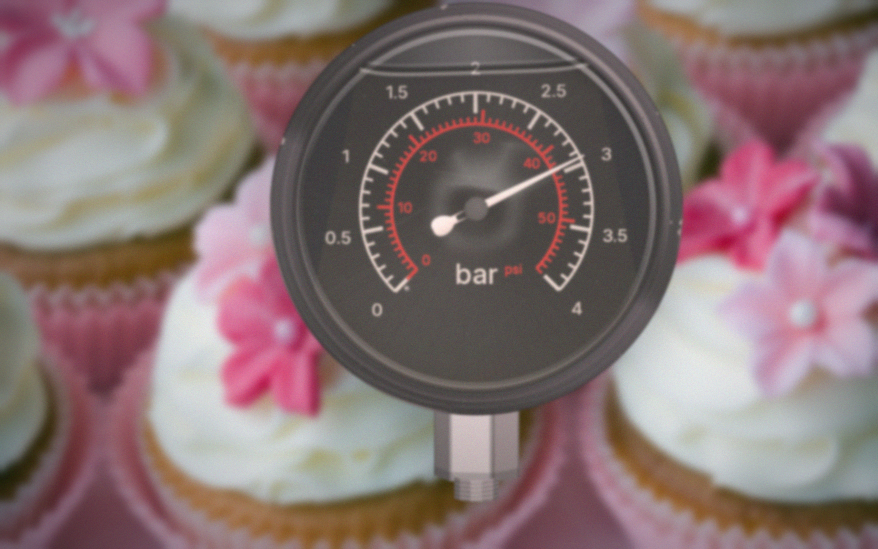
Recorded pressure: 2.95 bar
